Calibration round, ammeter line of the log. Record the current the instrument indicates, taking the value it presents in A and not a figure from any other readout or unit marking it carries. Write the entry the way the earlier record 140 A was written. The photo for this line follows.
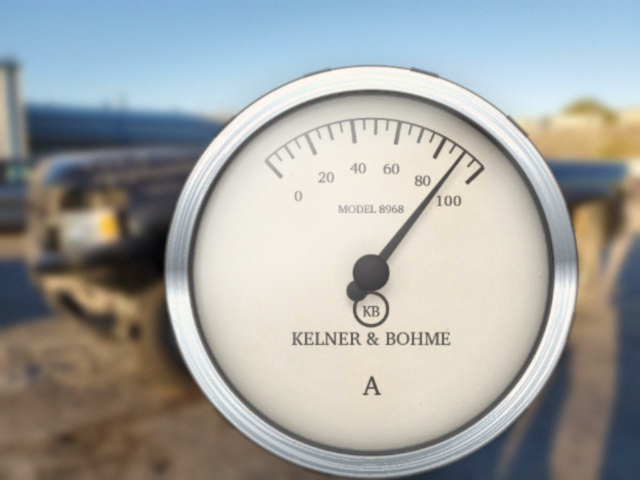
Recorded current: 90 A
